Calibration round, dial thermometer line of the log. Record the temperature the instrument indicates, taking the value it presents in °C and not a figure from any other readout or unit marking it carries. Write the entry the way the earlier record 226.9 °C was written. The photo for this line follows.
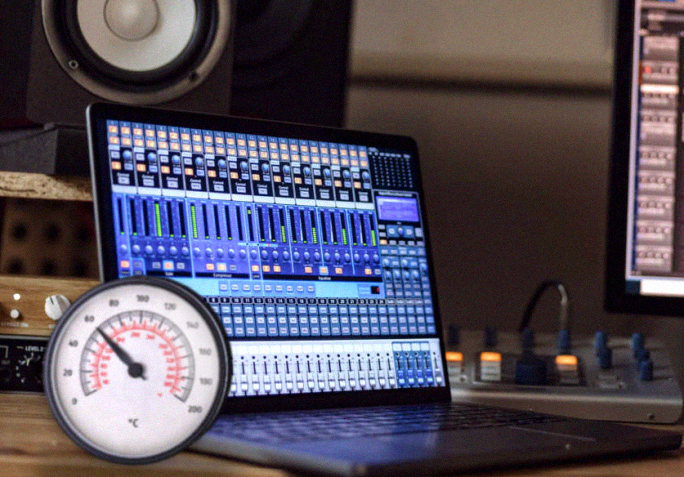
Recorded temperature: 60 °C
